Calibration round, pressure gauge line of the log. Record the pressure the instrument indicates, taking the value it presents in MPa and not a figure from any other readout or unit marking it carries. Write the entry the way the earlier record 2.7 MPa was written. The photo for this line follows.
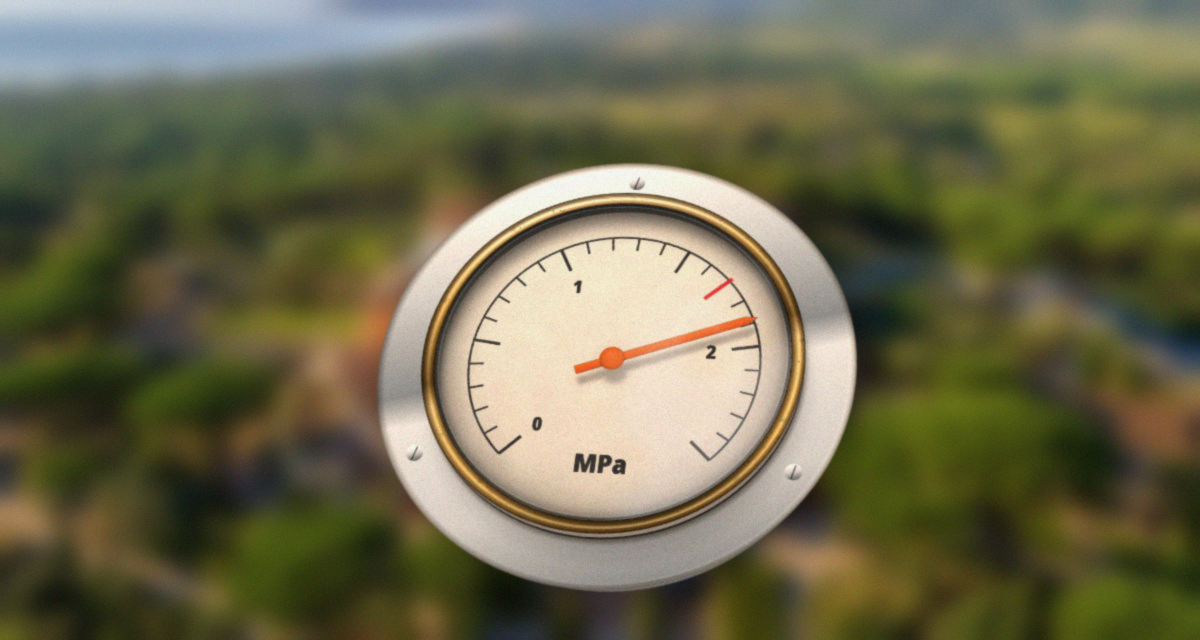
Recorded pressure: 1.9 MPa
